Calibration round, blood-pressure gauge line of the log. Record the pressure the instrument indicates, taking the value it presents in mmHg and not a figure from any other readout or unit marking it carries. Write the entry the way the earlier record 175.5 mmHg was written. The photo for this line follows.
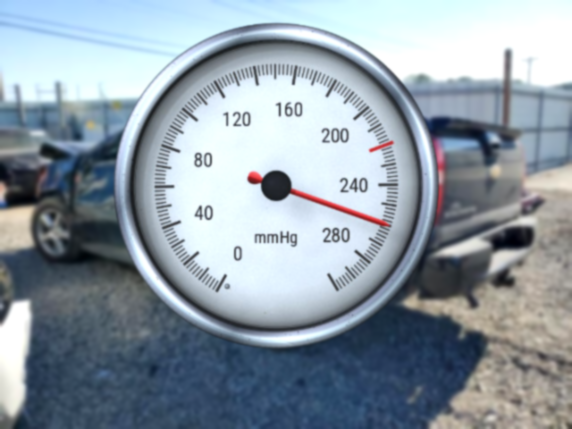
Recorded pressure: 260 mmHg
